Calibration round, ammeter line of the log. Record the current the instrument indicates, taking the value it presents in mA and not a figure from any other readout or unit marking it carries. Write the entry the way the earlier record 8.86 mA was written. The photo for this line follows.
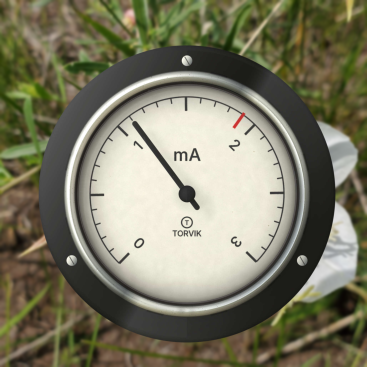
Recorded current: 1.1 mA
